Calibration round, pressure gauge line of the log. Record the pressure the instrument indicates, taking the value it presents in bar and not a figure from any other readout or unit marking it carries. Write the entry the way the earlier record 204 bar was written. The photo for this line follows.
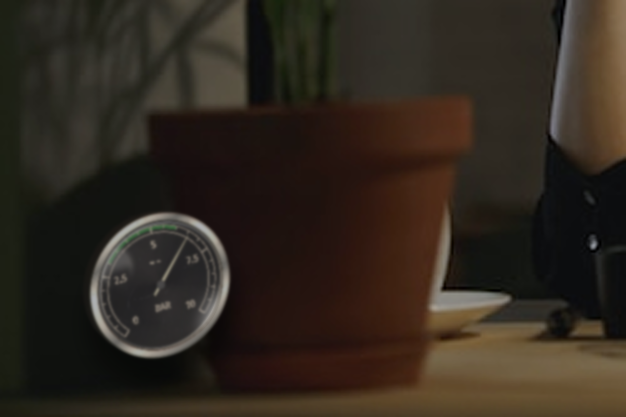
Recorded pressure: 6.5 bar
